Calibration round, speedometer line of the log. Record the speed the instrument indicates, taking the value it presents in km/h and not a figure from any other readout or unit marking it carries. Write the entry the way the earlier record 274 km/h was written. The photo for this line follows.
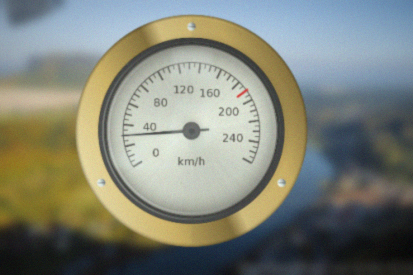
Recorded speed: 30 km/h
